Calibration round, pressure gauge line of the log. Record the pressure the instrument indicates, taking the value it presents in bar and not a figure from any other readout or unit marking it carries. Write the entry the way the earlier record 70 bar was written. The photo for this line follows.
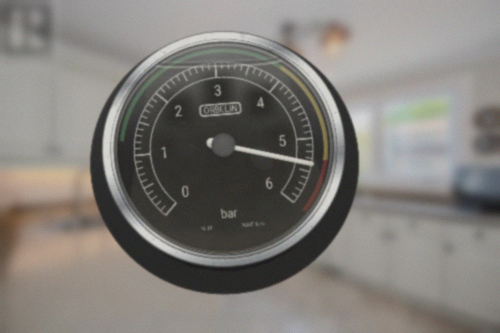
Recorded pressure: 5.4 bar
